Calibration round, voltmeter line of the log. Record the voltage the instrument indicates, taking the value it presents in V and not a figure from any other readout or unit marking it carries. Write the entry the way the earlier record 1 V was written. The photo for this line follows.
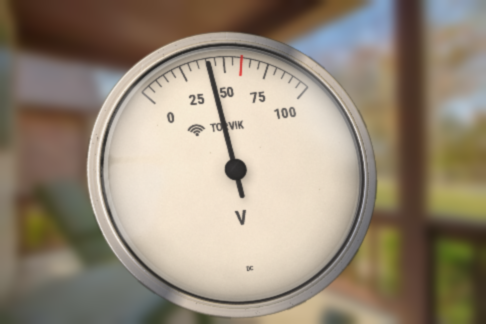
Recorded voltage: 40 V
